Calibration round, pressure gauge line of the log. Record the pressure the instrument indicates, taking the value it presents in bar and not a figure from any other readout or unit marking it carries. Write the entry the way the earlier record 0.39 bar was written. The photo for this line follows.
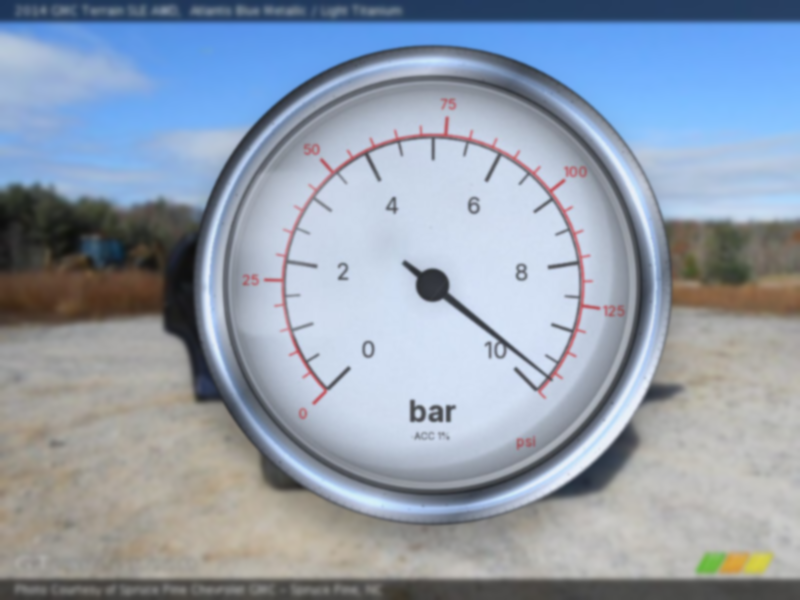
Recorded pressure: 9.75 bar
